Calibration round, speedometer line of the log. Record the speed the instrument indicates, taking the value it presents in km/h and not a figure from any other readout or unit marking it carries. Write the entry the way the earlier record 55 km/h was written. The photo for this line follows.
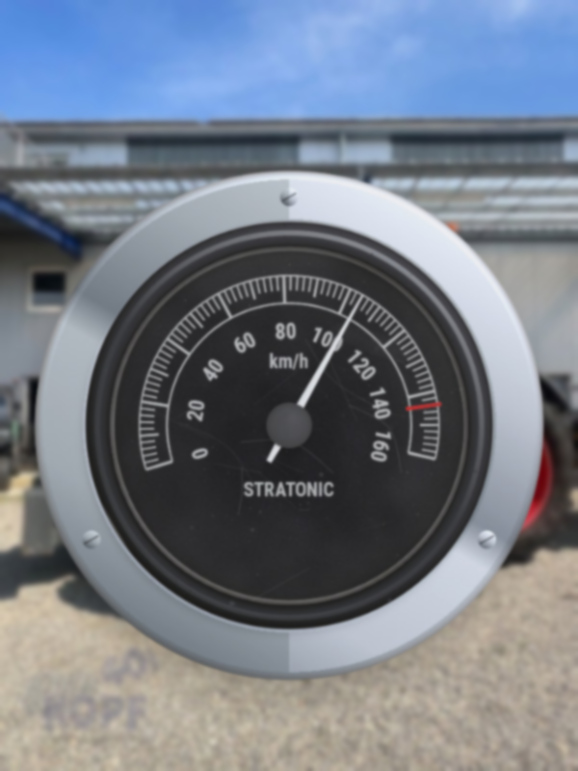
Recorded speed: 104 km/h
